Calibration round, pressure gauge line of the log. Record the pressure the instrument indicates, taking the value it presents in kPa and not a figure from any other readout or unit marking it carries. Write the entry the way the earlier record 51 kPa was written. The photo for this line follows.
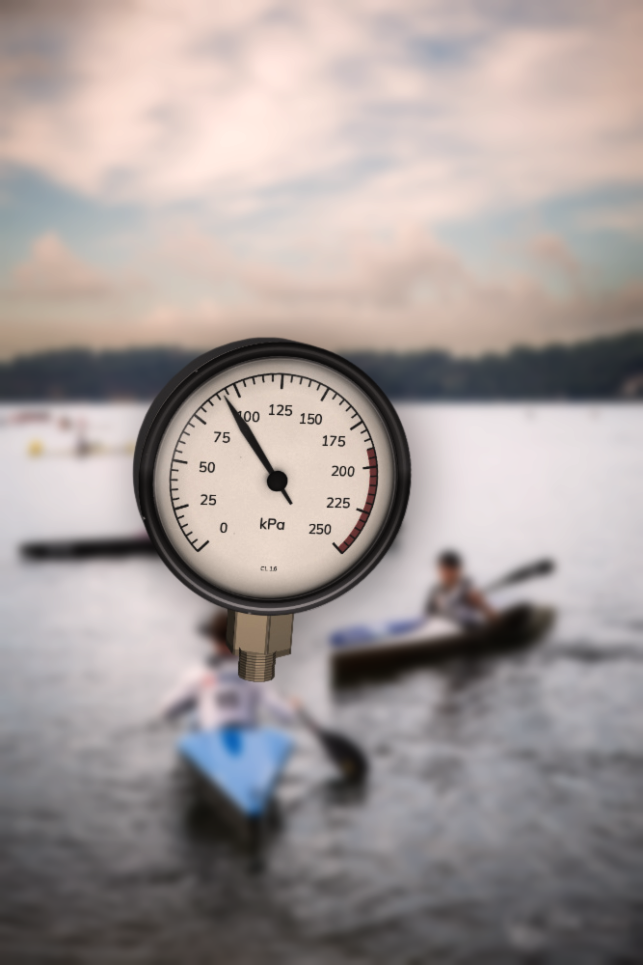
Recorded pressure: 92.5 kPa
